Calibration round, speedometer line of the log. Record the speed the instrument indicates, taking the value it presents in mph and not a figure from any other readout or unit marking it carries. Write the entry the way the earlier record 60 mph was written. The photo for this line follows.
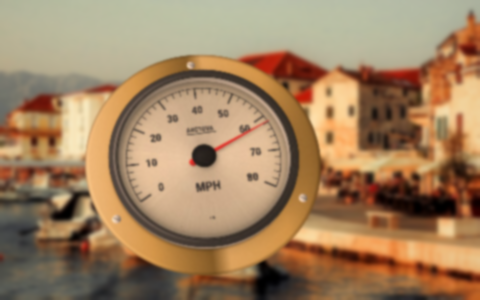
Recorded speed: 62 mph
